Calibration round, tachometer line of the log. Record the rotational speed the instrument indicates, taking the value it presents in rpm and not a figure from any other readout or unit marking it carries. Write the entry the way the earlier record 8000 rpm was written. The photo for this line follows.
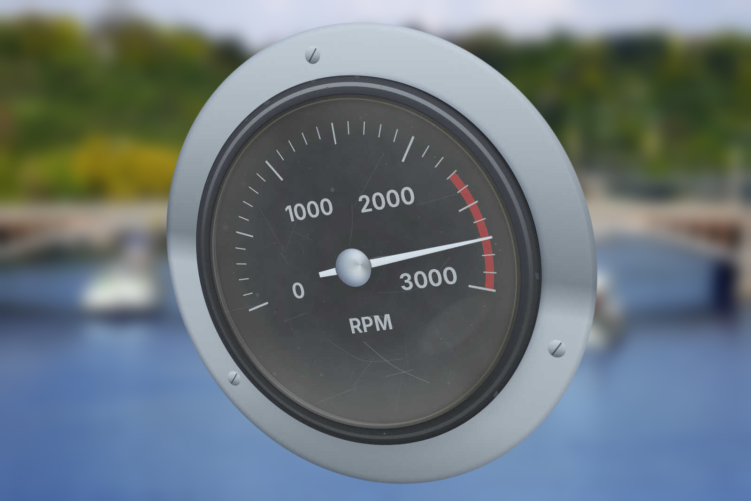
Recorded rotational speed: 2700 rpm
